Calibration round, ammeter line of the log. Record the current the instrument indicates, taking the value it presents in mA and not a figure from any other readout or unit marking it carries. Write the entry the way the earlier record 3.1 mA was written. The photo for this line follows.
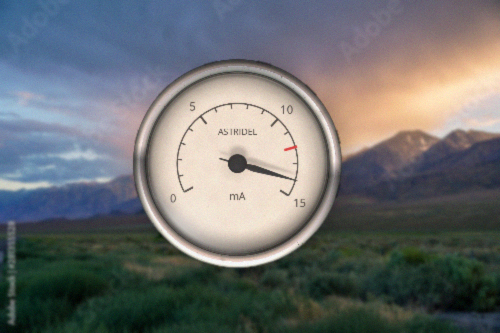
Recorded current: 14 mA
